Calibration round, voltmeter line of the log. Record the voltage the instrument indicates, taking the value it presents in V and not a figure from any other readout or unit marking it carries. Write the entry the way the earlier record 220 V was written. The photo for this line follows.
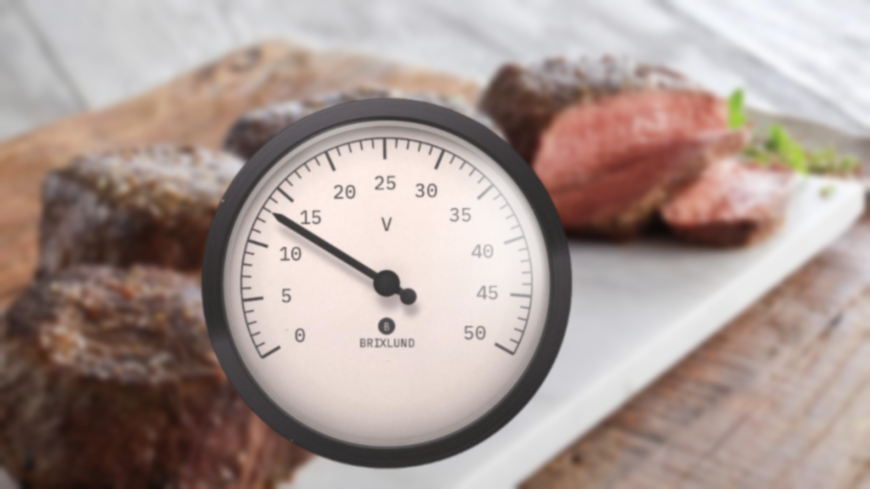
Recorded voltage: 13 V
